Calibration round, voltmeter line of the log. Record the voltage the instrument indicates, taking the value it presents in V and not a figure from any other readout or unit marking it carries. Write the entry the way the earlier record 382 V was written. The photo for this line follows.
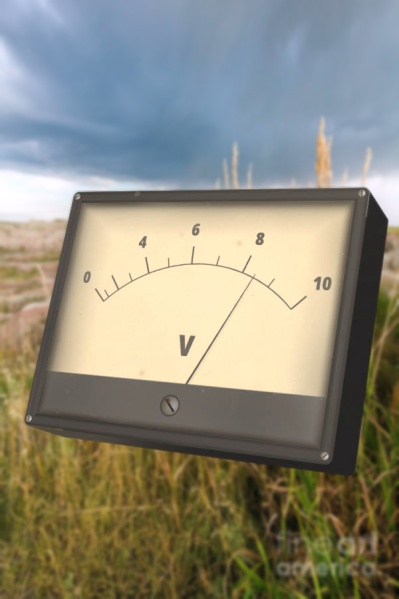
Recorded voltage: 8.5 V
